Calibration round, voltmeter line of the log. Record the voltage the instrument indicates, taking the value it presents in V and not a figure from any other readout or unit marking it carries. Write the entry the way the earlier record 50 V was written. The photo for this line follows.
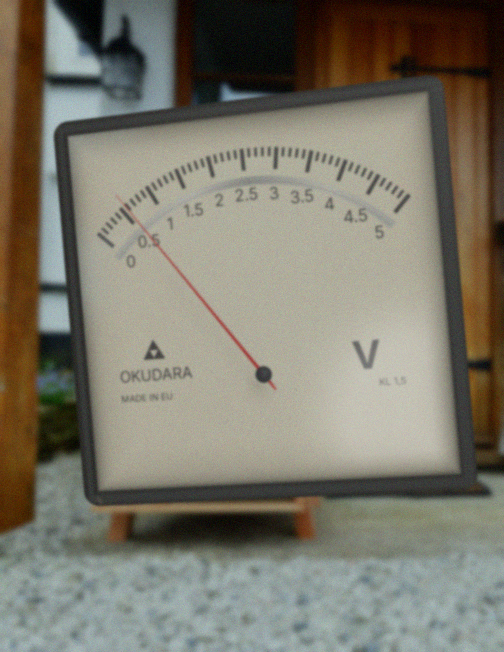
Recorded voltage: 0.6 V
